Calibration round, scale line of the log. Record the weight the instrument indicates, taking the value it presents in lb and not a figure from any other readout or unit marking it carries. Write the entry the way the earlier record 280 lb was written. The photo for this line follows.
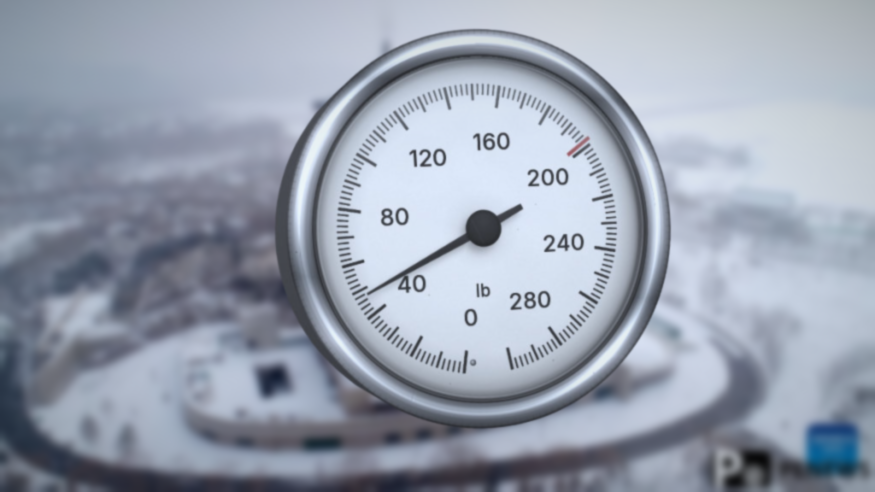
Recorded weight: 48 lb
